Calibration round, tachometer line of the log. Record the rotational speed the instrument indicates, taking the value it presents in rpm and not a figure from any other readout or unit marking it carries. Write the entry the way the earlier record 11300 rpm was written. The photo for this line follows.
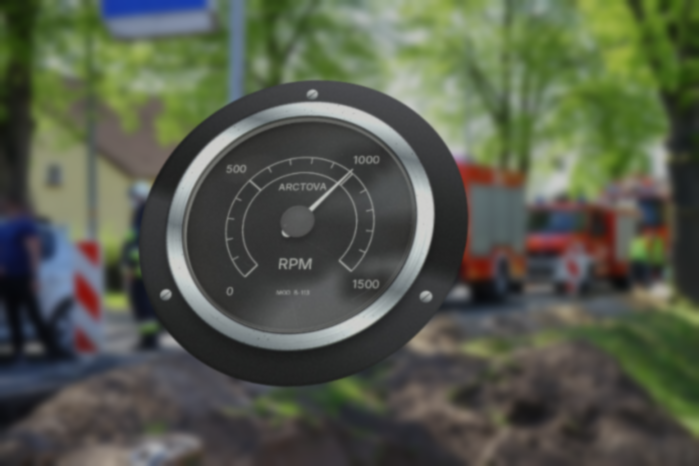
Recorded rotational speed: 1000 rpm
